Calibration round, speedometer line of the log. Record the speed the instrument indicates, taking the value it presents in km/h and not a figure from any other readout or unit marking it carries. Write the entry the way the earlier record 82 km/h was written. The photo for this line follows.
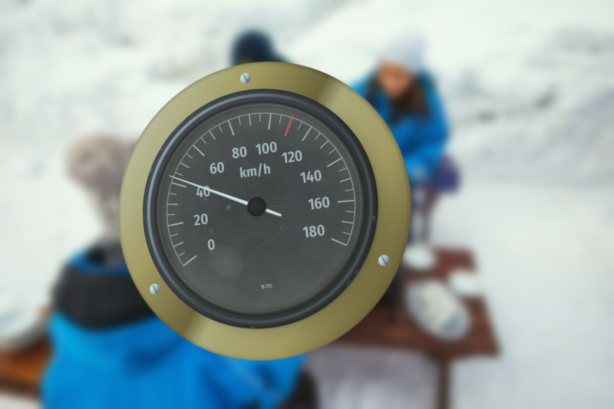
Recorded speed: 42.5 km/h
